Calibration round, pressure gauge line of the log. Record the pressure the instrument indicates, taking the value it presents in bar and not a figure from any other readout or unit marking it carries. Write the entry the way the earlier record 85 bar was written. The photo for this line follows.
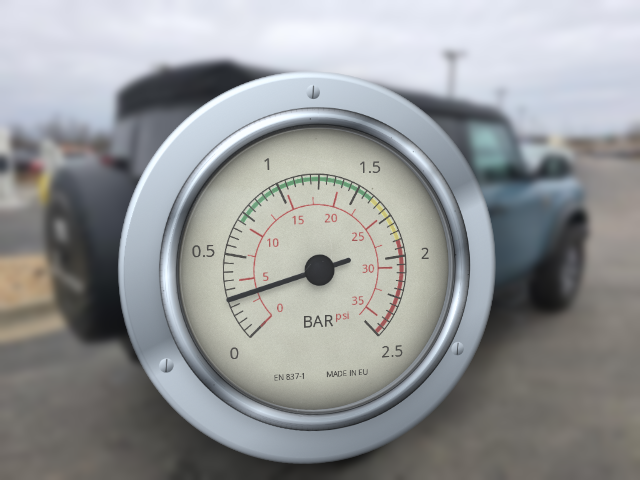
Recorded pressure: 0.25 bar
